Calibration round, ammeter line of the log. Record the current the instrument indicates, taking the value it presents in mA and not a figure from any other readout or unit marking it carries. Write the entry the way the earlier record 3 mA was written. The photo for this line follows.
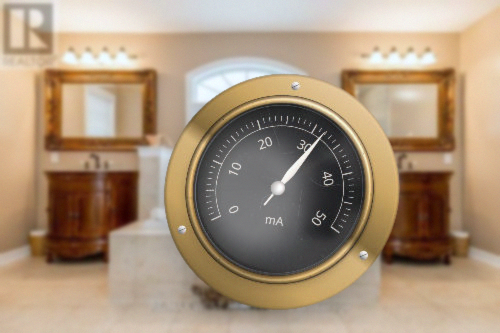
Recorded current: 32 mA
